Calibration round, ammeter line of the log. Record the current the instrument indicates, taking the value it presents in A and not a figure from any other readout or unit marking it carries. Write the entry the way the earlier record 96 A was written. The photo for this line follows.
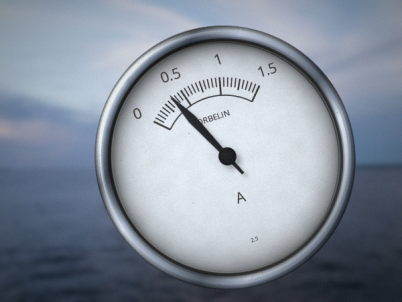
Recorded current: 0.35 A
